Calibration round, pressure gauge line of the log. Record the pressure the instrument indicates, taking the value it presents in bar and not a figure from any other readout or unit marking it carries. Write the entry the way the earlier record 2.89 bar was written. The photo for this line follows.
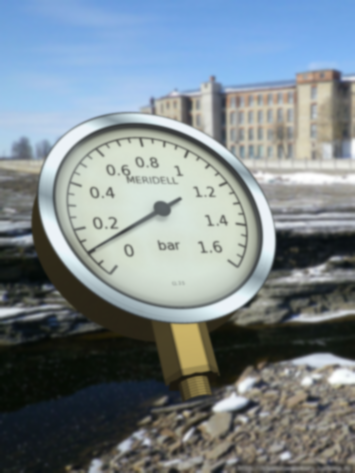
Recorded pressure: 0.1 bar
